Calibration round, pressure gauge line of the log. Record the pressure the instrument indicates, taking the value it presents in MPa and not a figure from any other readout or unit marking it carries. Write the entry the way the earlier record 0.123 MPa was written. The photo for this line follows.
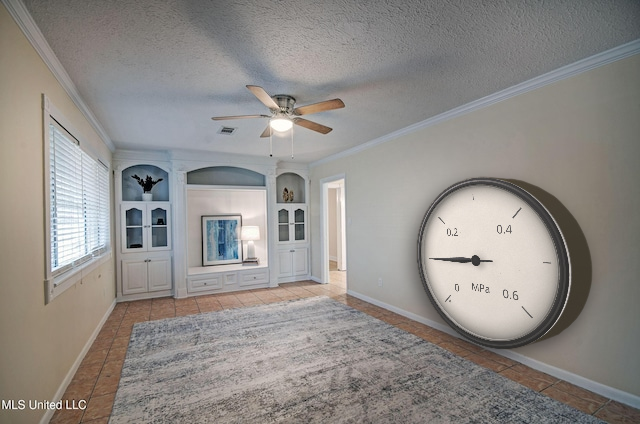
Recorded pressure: 0.1 MPa
